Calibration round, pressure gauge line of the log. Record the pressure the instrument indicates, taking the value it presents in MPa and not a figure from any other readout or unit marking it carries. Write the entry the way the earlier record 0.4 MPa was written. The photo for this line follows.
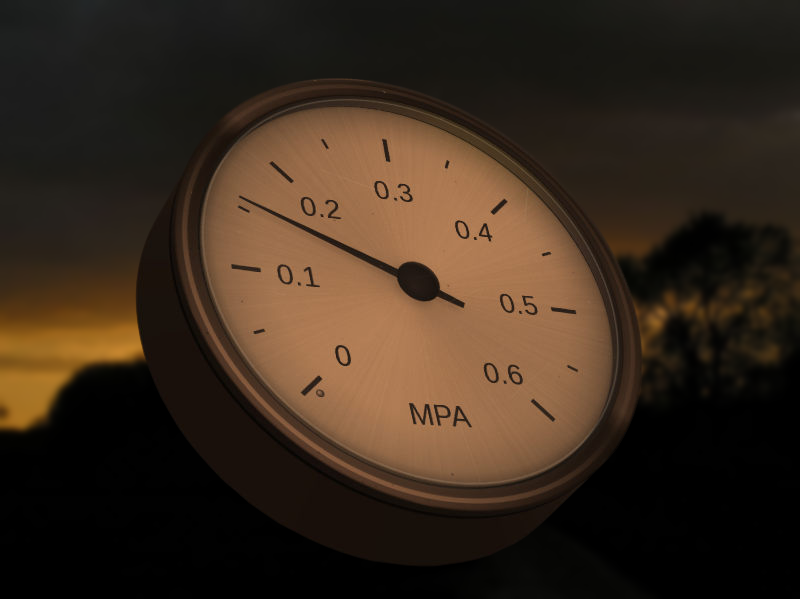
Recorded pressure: 0.15 MPa
